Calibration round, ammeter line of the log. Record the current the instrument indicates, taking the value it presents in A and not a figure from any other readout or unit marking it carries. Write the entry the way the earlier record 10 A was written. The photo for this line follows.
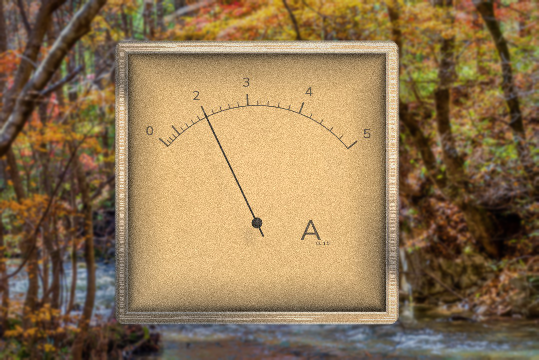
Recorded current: 2 A
